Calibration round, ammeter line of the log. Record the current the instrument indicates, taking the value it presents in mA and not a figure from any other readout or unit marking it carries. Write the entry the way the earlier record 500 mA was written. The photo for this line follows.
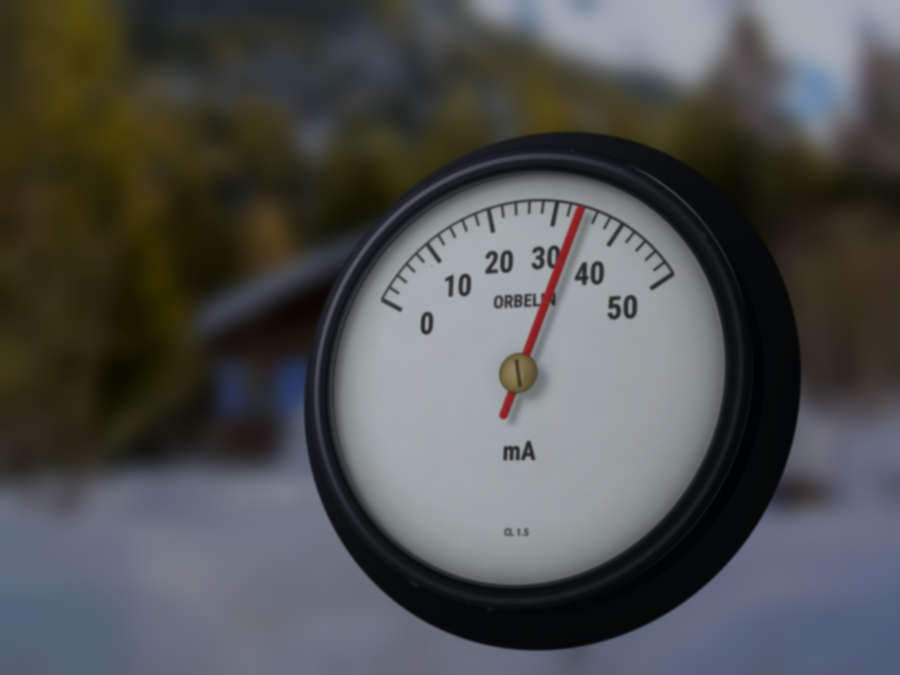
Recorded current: 34 mA
